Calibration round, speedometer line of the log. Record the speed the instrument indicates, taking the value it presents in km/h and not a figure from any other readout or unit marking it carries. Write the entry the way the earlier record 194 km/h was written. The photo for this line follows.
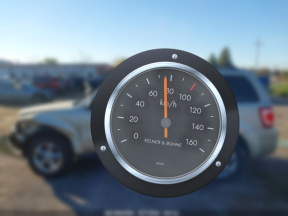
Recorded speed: 75 km/h
